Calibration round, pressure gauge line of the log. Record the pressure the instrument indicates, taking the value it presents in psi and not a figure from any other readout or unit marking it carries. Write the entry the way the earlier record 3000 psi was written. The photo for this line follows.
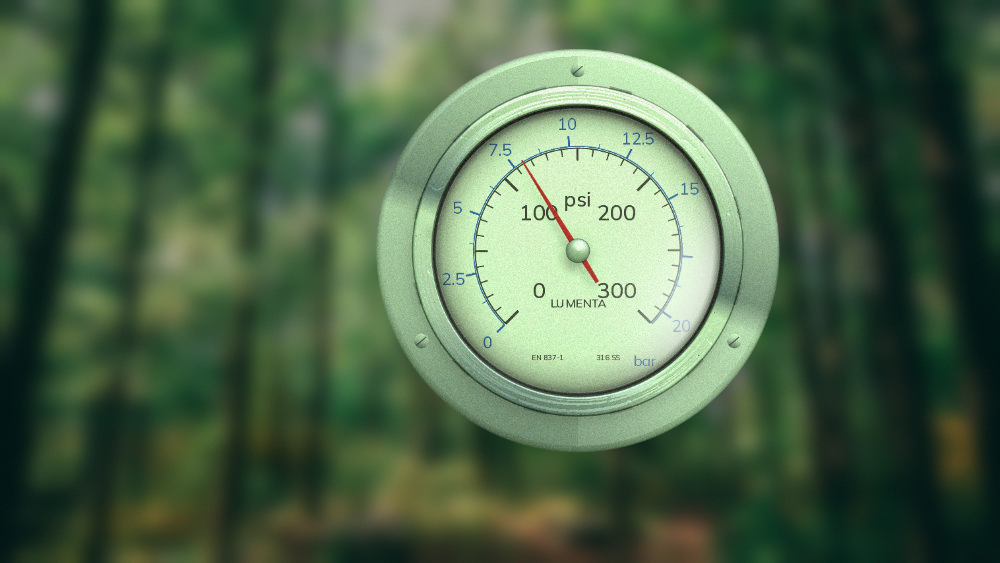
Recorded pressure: 115 psi
